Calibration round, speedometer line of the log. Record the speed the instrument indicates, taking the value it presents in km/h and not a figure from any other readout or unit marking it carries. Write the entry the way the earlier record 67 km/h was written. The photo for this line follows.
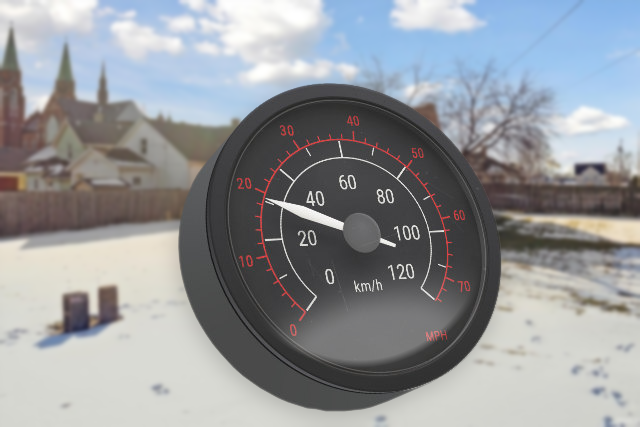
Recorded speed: 30 km/h
